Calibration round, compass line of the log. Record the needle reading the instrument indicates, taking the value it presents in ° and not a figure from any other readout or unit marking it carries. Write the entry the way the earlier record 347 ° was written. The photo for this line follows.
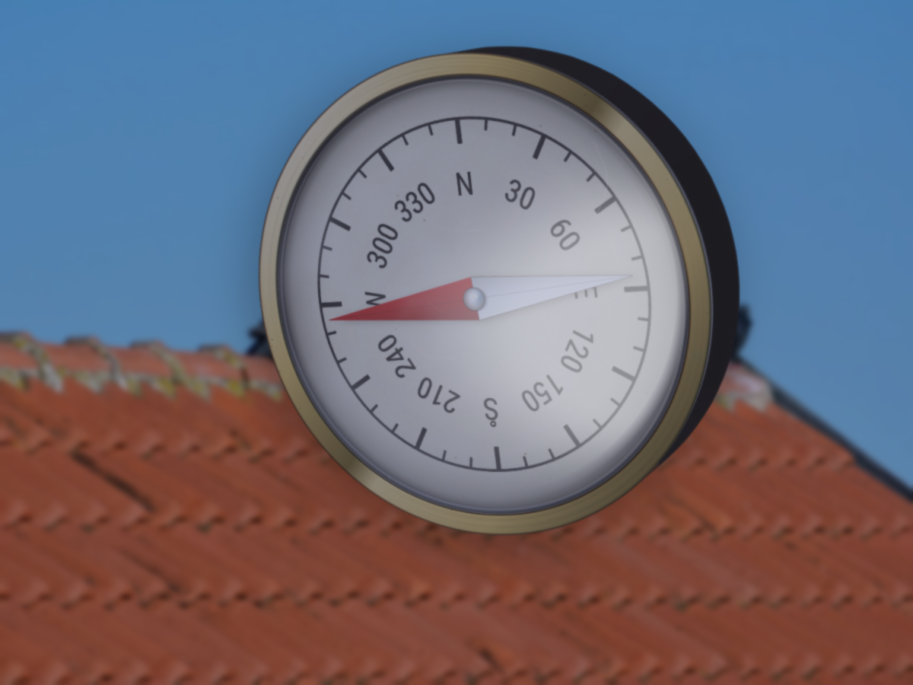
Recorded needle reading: 265 °
